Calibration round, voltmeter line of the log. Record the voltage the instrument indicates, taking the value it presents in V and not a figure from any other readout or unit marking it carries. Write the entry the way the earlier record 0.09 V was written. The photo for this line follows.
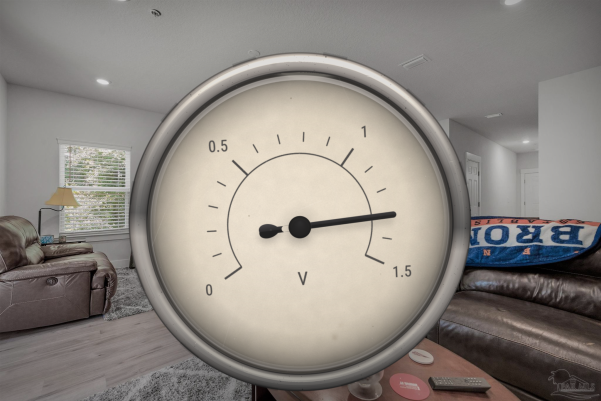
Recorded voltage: 1.3 V
